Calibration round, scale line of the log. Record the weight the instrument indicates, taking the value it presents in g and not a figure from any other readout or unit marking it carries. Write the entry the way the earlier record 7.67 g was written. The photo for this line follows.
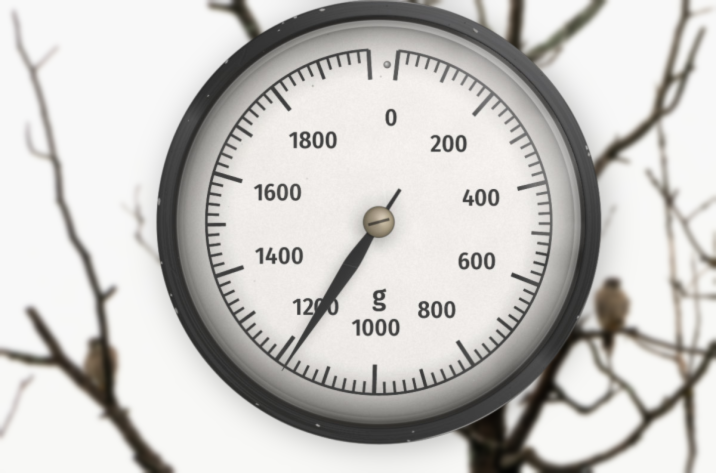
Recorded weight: 1180 g
